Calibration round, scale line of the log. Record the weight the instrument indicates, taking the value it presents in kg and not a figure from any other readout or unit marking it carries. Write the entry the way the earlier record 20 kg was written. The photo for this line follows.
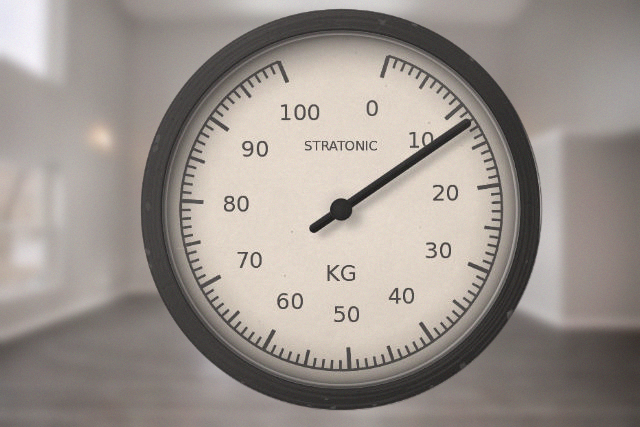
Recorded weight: 12 kg
